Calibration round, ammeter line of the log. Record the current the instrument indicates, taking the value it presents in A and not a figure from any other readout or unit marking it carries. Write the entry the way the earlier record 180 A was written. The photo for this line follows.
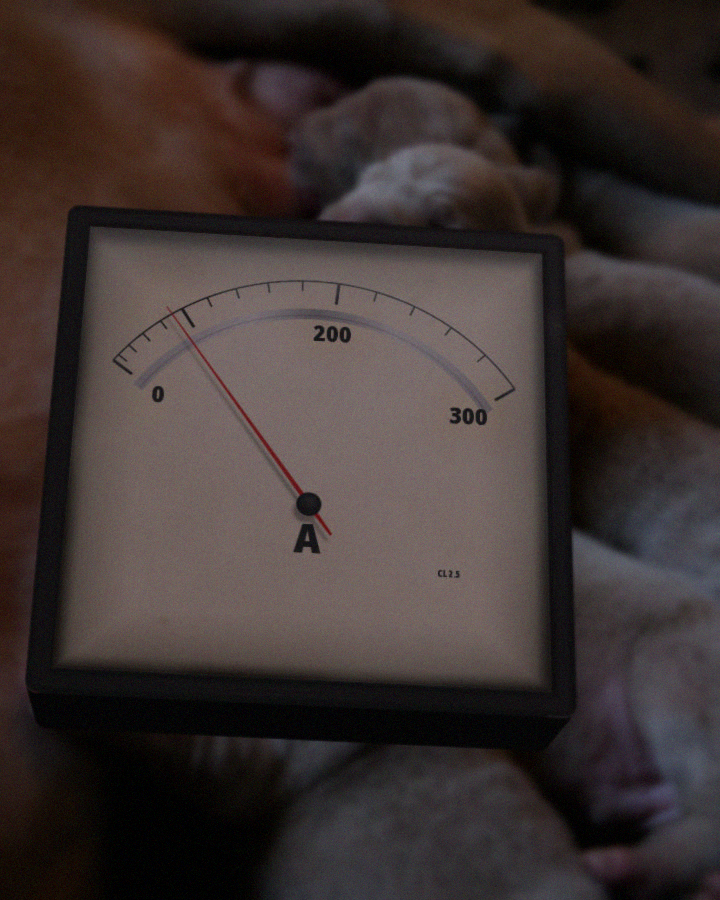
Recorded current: 90 A
